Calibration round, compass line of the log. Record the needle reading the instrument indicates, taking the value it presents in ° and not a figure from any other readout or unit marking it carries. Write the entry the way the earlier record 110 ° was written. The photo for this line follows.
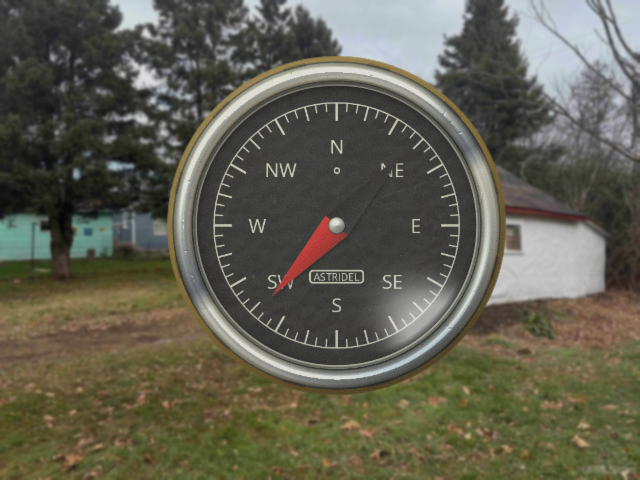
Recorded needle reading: 222.5 °
